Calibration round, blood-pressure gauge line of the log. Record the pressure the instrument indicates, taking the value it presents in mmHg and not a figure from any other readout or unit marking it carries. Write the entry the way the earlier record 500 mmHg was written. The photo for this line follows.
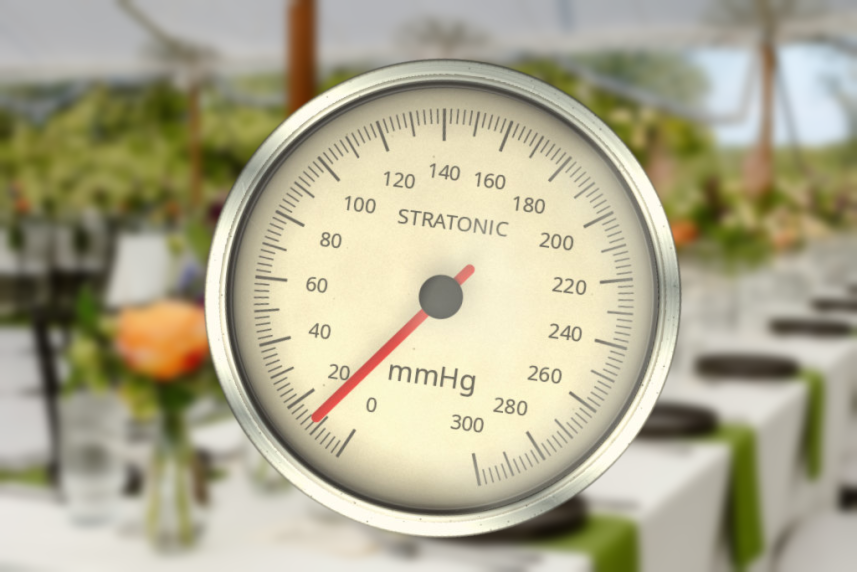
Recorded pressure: 12 mmHg
